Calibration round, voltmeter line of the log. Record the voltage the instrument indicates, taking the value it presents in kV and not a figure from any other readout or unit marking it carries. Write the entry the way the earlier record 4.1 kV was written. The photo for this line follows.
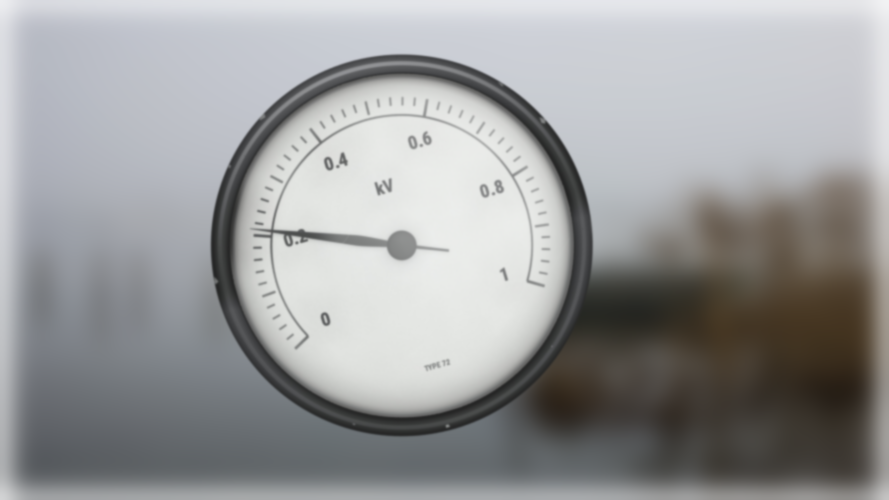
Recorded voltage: 0.21 kV
